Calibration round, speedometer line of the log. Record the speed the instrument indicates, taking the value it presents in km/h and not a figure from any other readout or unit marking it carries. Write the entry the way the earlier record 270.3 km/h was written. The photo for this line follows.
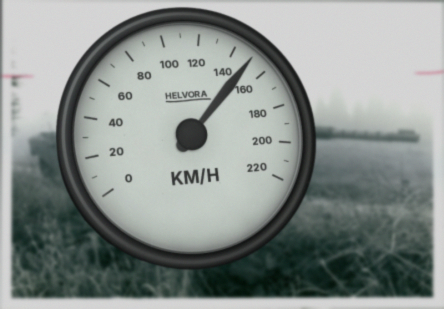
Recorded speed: 150 km/h
